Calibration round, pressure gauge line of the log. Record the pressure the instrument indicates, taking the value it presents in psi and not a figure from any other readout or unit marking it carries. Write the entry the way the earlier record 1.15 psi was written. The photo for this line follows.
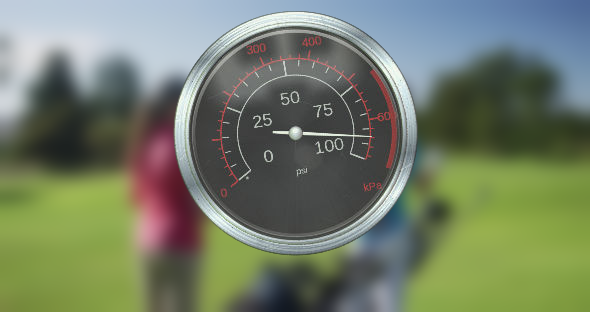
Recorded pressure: 92.5 psi
